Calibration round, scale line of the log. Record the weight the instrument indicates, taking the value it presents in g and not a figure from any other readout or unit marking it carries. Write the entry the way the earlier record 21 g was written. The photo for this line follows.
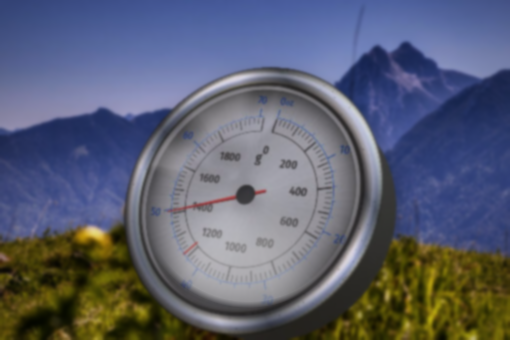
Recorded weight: 1400 g
